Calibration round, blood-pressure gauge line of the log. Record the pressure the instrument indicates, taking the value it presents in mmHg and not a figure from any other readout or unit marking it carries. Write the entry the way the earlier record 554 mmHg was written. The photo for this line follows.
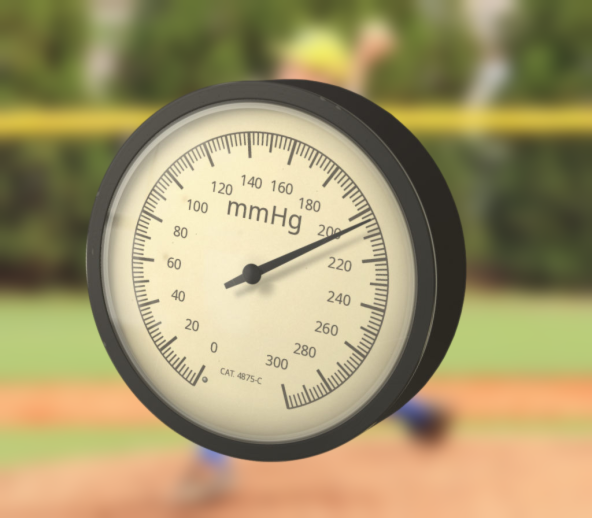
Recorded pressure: 204 mmHg
